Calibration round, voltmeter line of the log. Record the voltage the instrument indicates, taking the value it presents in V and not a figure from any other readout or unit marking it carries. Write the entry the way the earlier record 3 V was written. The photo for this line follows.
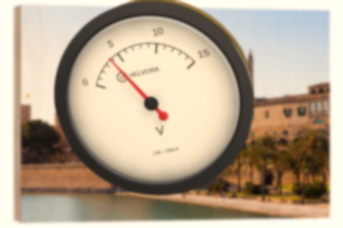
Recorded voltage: 4 V
